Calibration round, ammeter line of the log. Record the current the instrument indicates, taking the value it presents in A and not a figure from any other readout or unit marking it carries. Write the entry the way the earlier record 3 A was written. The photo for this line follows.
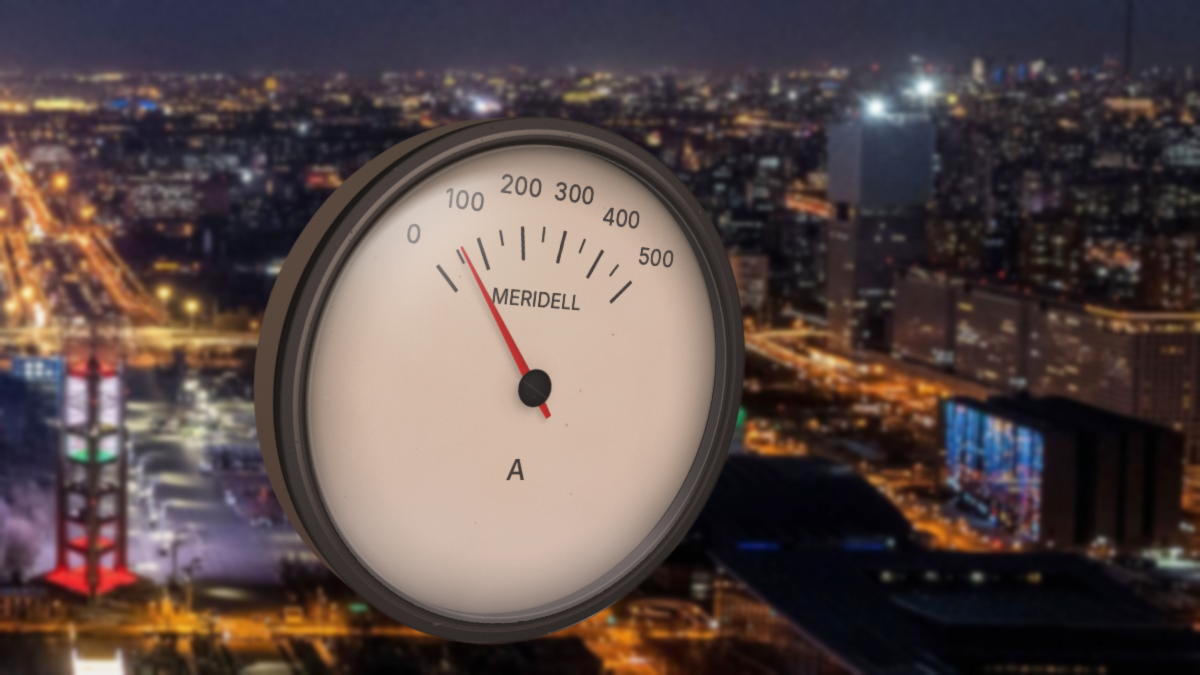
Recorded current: 50 A
